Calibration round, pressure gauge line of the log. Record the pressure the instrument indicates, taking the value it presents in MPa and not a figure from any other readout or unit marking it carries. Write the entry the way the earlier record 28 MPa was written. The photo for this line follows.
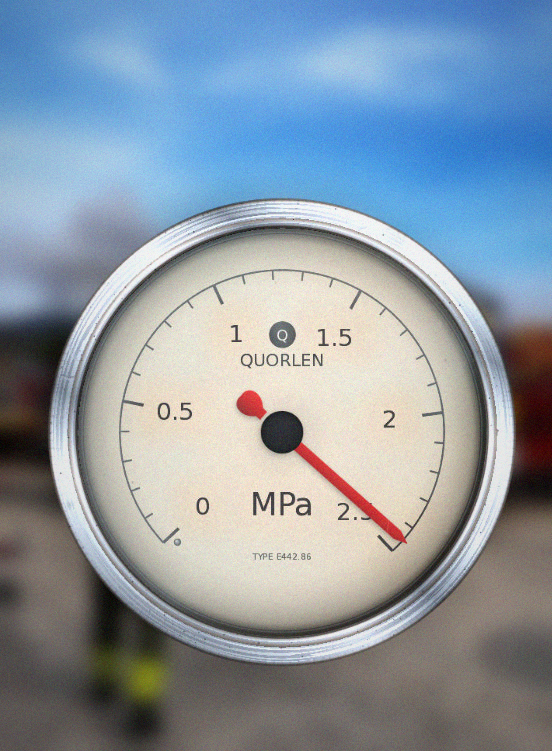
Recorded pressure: 2.45 MPa
